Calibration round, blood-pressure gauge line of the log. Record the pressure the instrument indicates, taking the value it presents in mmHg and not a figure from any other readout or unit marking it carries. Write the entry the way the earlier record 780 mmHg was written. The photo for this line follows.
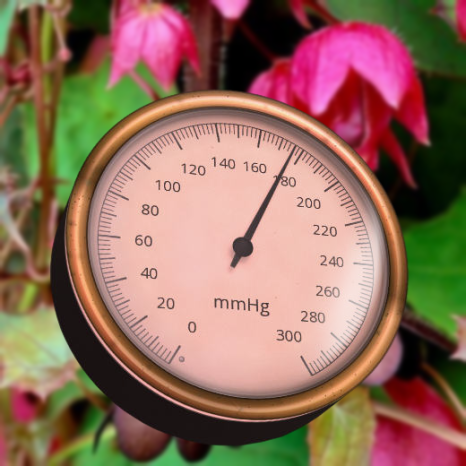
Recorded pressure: 176 mmHg
